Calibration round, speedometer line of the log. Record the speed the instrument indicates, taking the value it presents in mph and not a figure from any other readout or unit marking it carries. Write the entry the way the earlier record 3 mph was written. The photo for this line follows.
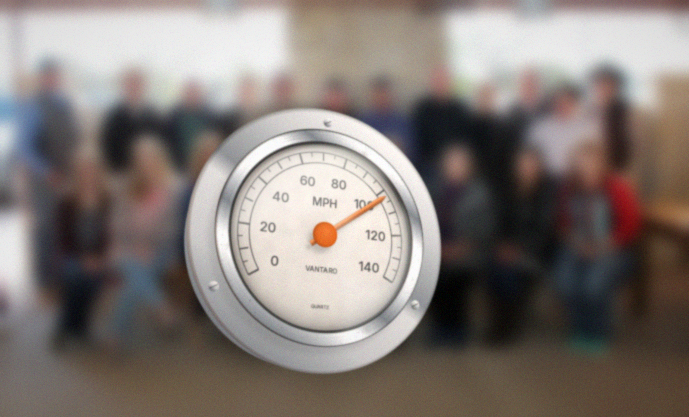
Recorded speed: 102.5 mph
